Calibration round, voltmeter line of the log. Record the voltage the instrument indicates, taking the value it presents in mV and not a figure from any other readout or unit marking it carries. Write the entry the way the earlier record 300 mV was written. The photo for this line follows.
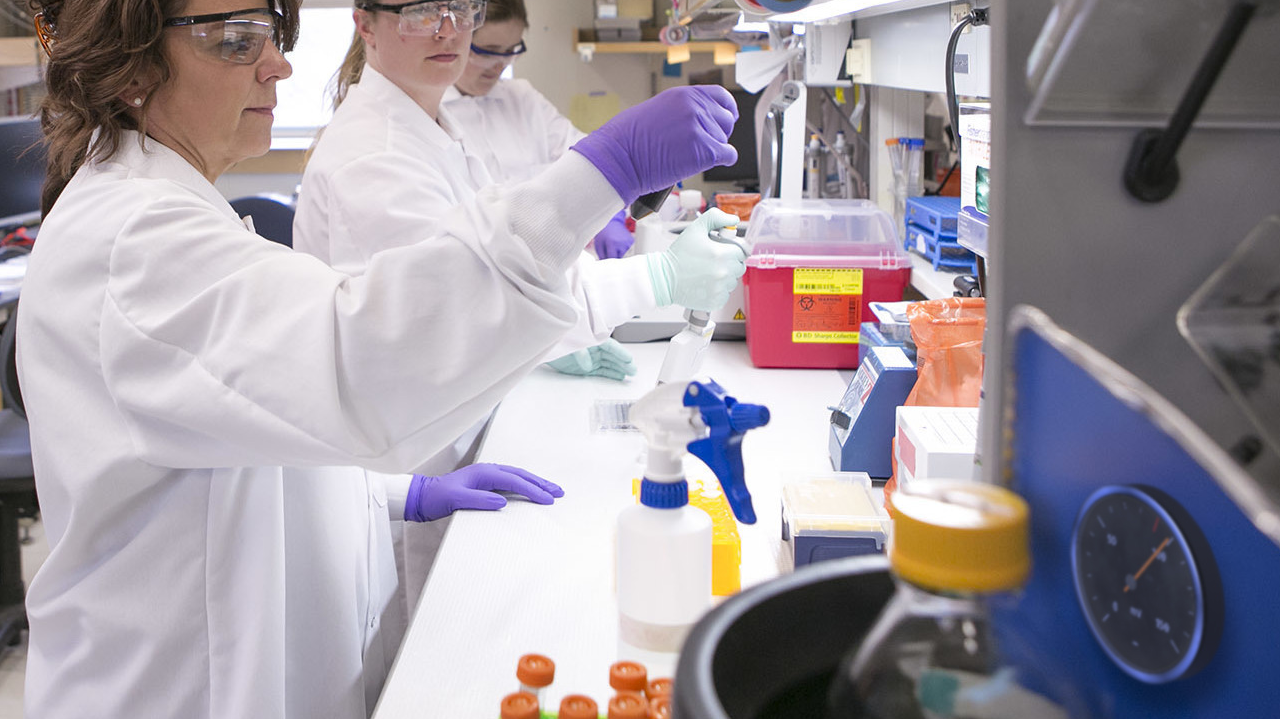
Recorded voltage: 100 mV
